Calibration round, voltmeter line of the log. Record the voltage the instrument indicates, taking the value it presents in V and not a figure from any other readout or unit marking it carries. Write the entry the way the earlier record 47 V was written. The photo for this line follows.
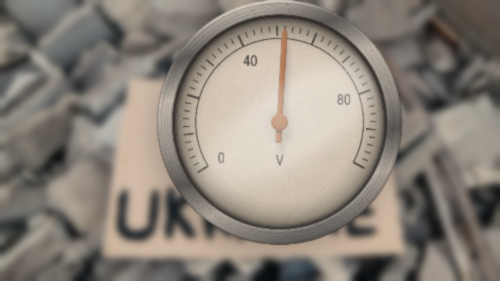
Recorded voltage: 52 V
